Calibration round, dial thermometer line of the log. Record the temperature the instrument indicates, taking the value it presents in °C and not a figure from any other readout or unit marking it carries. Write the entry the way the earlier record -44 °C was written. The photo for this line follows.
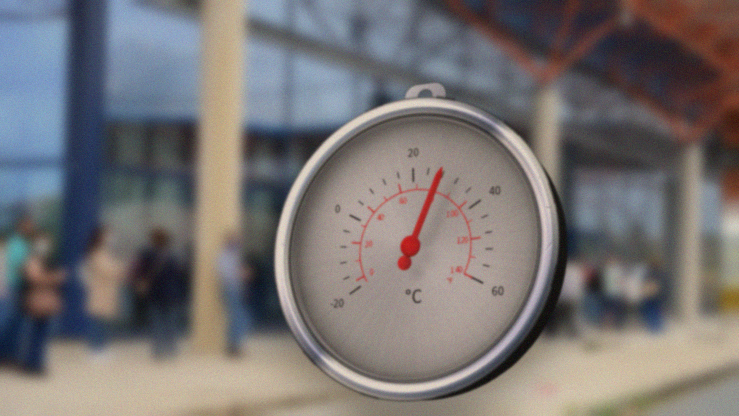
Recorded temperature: 28 °C
